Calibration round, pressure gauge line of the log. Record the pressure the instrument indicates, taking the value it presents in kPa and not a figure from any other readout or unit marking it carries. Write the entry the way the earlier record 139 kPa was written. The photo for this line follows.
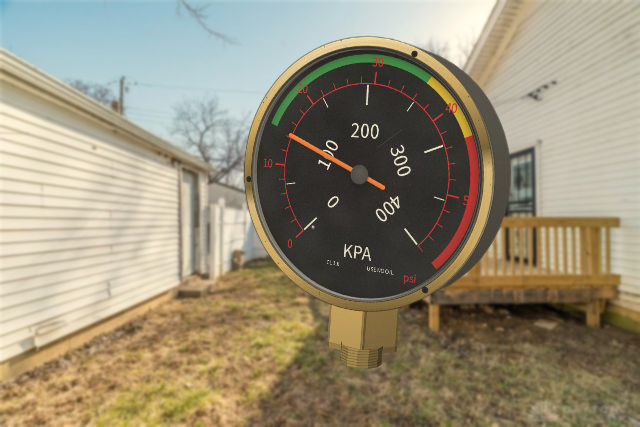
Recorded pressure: 100 kPa
